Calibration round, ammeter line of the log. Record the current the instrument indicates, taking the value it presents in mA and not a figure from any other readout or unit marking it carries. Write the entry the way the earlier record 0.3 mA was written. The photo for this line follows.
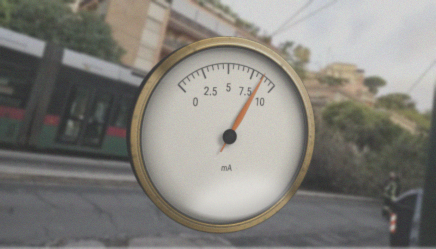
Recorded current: 8.5 mA
